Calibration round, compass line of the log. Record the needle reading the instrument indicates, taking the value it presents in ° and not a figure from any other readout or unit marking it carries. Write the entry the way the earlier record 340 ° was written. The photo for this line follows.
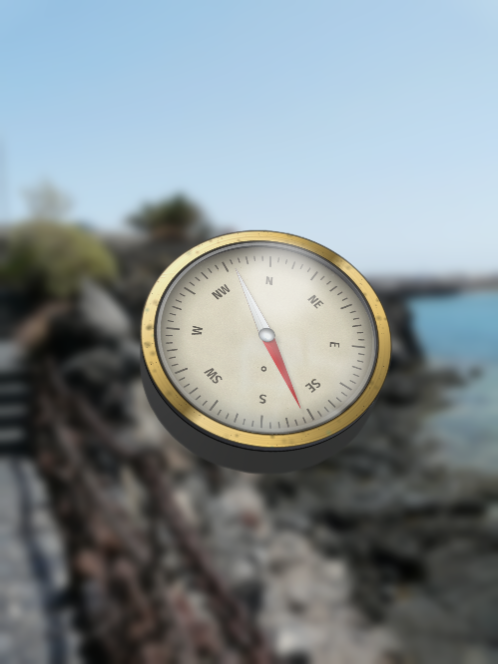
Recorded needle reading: 155 °
